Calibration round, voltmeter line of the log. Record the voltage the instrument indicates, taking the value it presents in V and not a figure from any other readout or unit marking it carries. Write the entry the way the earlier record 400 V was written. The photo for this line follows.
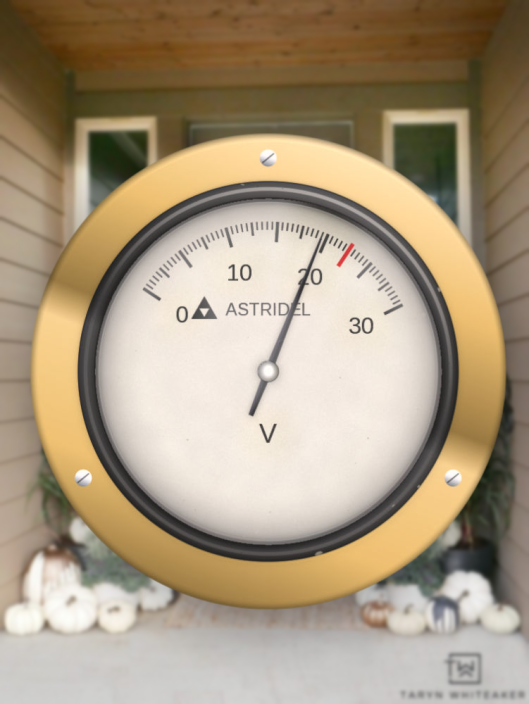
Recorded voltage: 19.5 V
